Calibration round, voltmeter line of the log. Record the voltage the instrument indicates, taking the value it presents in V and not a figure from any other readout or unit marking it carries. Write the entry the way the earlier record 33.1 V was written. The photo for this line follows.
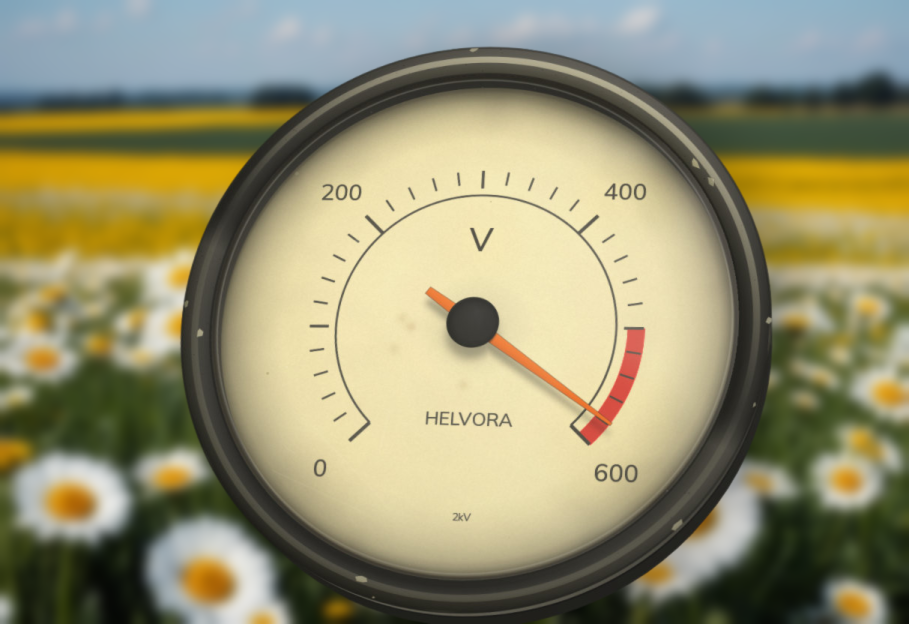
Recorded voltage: 580 V
